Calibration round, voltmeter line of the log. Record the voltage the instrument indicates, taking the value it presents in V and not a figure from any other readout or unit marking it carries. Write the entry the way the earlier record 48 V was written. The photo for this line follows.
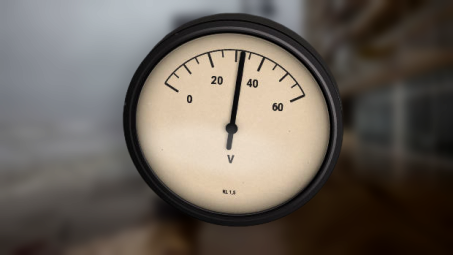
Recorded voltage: 32.5 V
